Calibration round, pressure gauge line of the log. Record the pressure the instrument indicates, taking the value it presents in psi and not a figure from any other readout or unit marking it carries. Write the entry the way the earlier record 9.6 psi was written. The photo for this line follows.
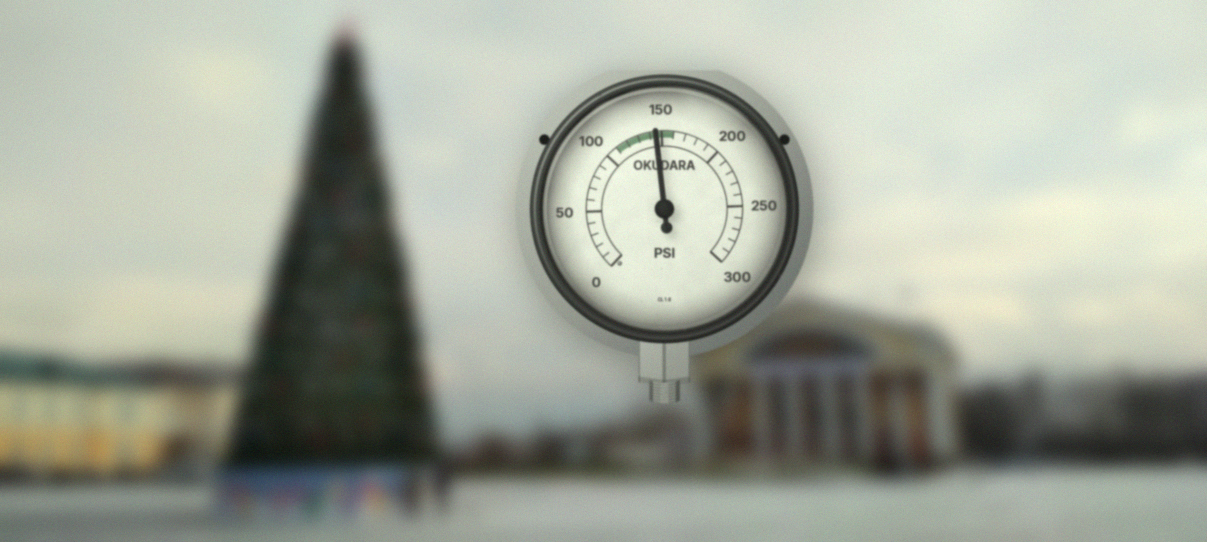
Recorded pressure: 145 psi
